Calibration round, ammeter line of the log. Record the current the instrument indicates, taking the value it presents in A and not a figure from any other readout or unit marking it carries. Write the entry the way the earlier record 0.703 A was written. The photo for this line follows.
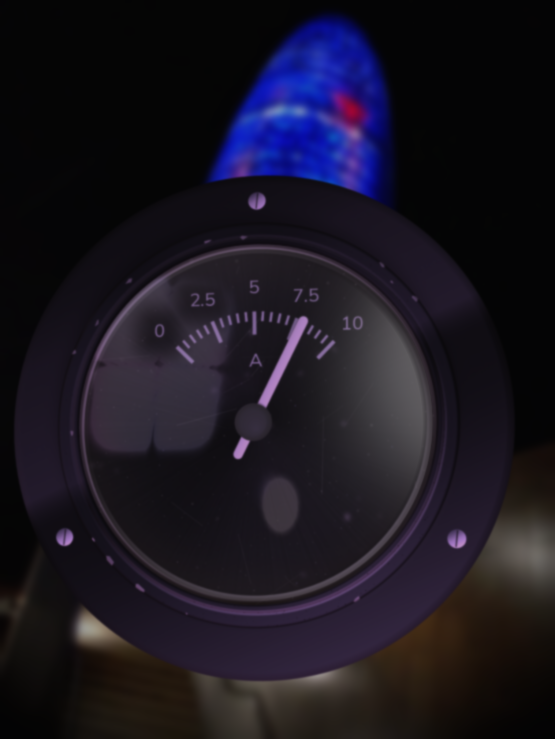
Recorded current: 8 A
